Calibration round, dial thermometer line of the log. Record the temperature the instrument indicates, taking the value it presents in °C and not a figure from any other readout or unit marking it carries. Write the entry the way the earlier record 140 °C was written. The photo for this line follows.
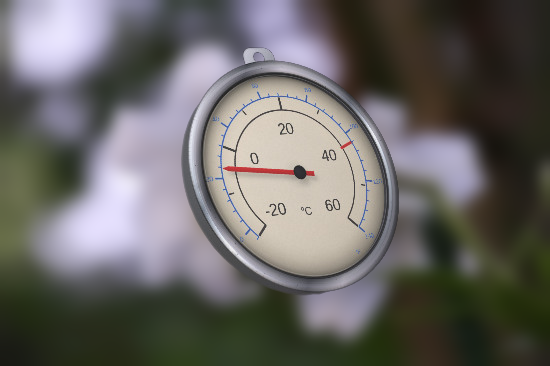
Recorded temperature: -5 °C
